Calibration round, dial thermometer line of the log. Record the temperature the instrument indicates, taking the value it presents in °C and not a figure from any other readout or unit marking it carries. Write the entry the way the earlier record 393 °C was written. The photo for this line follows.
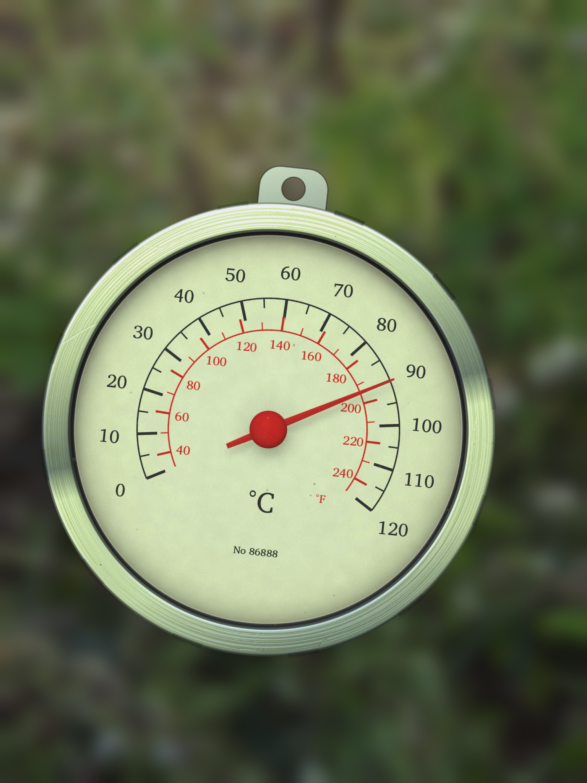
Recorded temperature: 90 °C
